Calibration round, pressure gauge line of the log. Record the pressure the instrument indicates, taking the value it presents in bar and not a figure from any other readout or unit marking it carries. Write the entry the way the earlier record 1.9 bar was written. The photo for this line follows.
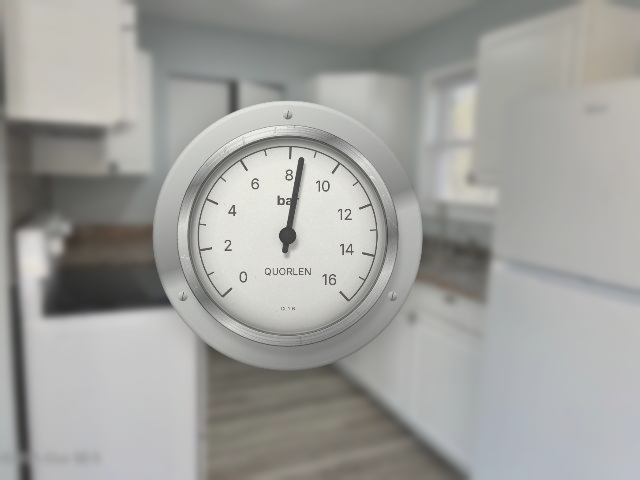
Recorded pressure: 8.5 bar
